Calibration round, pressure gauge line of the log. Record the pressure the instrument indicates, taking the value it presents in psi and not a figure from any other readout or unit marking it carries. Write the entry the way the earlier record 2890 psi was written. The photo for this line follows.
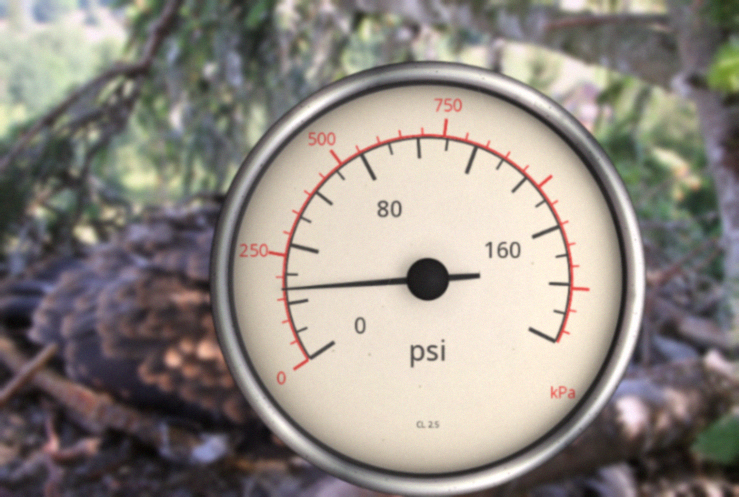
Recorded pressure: 25 psi
